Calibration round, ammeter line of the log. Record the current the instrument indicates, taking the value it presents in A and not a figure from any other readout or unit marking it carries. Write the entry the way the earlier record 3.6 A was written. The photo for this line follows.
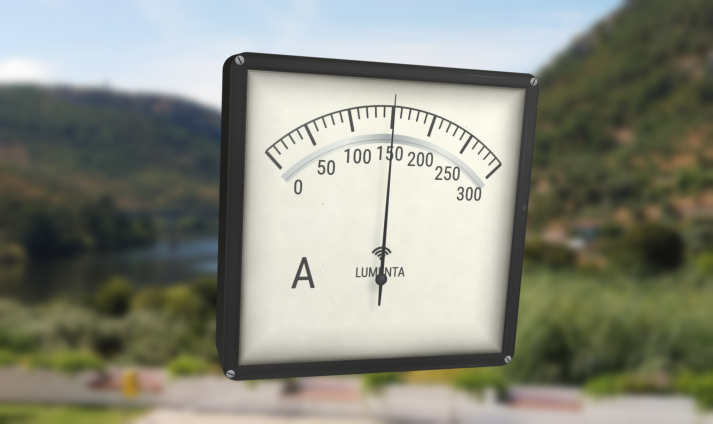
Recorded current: 150 A
